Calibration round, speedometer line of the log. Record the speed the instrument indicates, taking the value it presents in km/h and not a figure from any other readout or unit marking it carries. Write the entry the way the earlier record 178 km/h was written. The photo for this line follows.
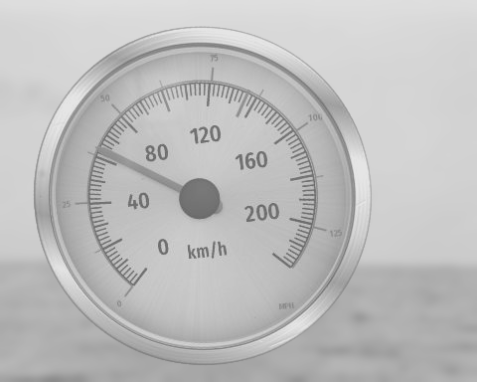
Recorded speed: 64 km/h
